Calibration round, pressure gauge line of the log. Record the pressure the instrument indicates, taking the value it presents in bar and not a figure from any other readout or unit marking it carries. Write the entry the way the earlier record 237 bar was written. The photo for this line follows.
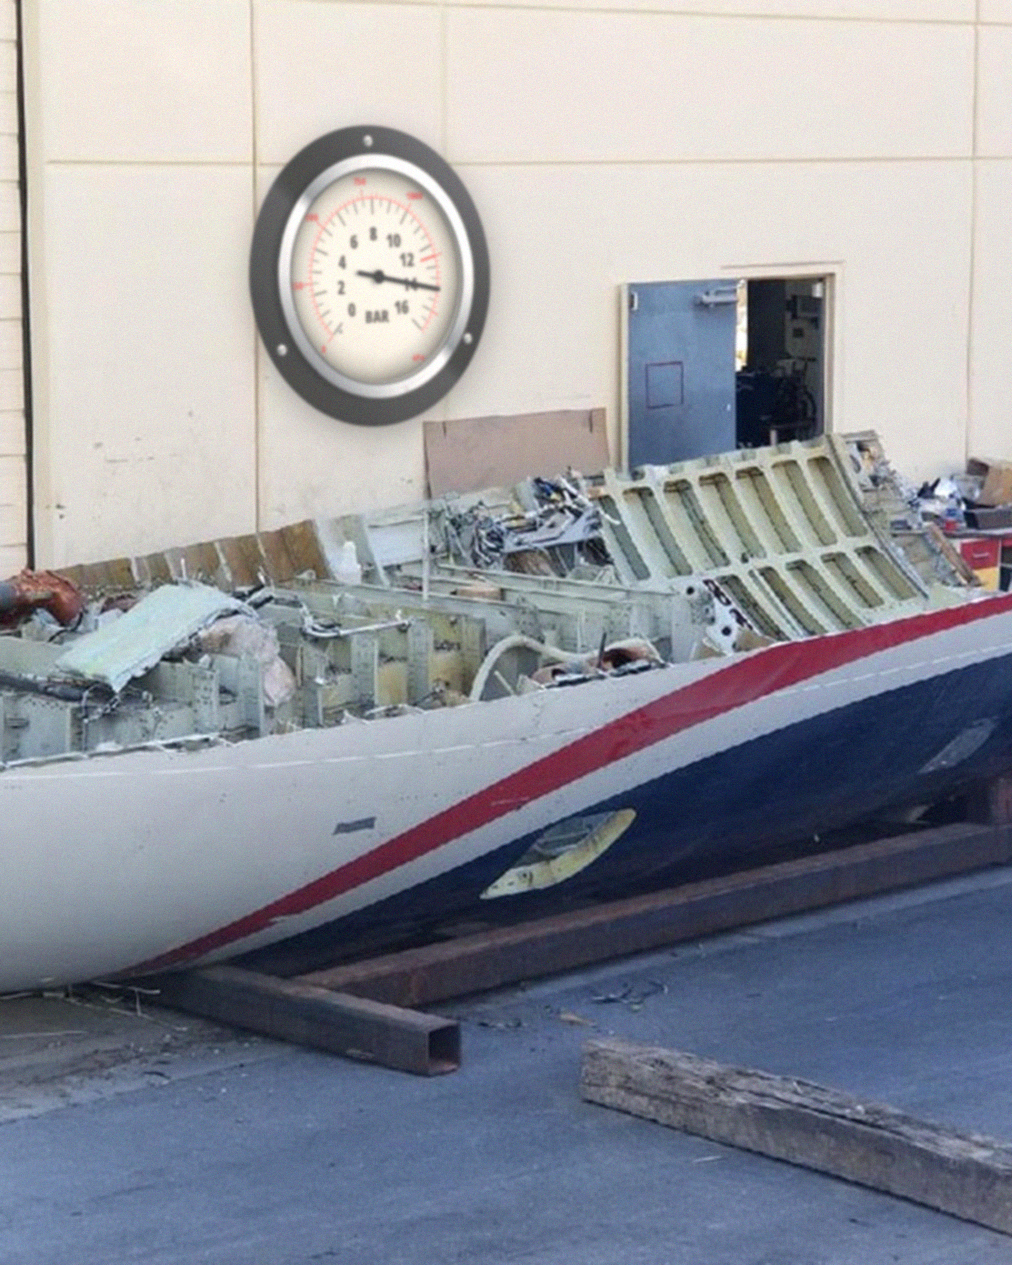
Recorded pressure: 14 bar
